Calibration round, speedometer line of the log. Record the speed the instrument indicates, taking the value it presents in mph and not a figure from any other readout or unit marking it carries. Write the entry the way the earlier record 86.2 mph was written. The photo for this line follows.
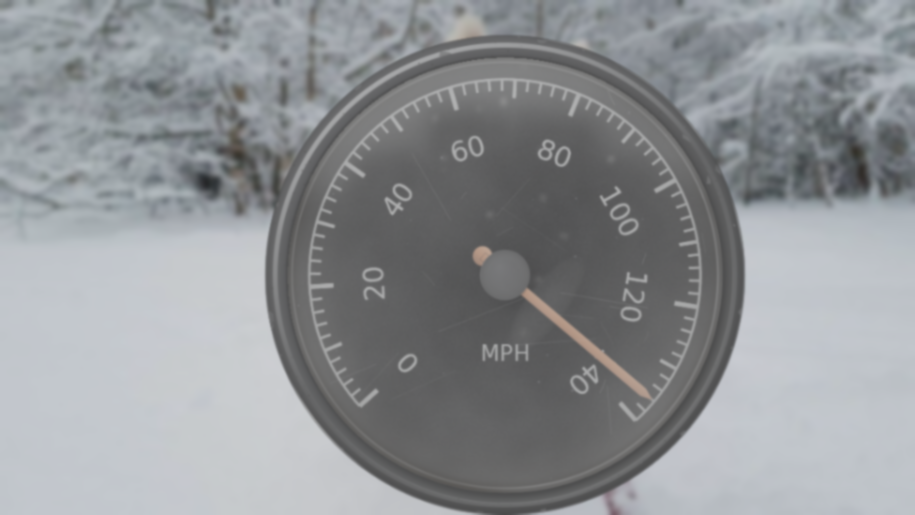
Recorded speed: 136 mph
